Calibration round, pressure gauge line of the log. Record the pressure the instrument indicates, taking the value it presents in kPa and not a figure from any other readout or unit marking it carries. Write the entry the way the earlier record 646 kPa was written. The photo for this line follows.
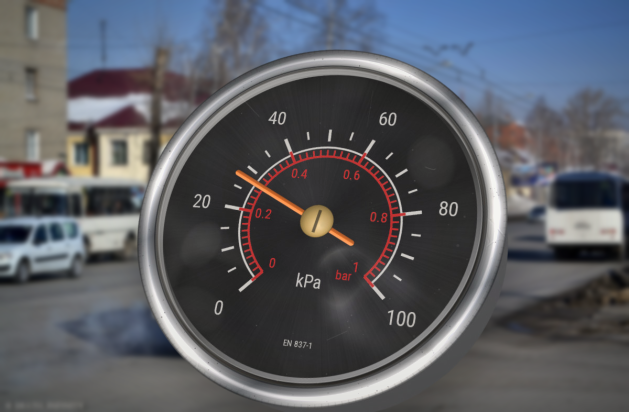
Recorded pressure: 27.5 kPa
